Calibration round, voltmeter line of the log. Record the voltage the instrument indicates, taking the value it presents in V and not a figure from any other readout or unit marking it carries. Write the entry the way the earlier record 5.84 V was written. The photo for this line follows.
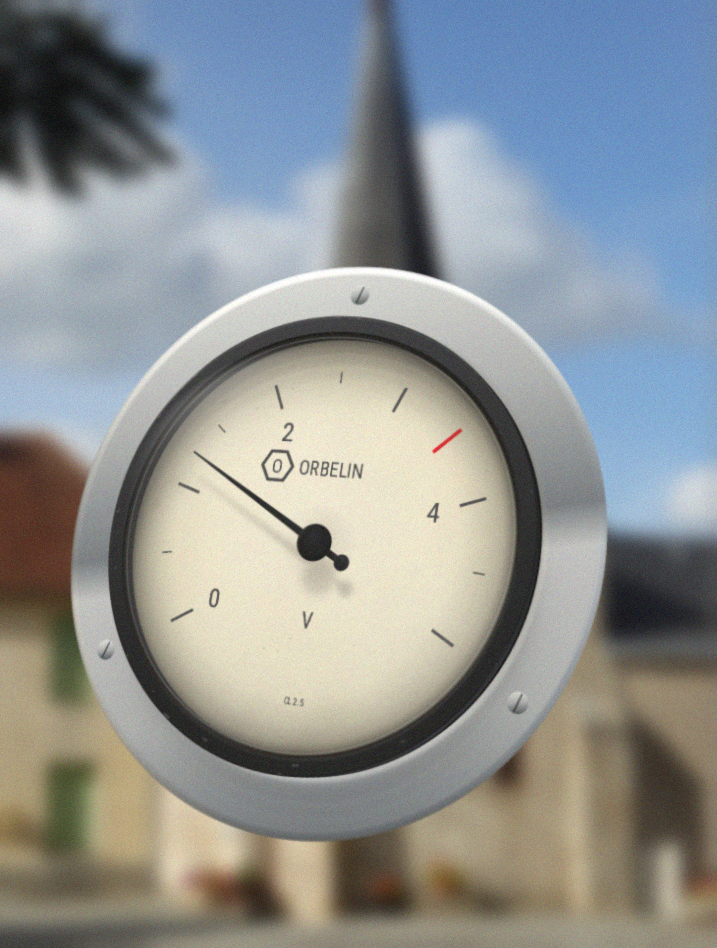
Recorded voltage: 1.25 V
